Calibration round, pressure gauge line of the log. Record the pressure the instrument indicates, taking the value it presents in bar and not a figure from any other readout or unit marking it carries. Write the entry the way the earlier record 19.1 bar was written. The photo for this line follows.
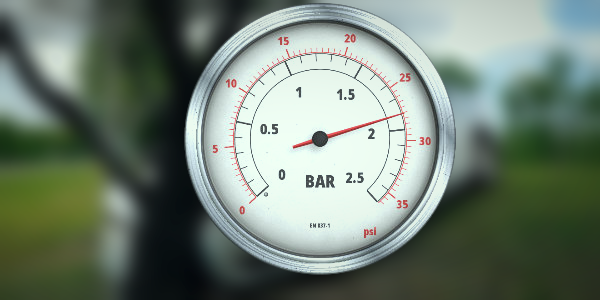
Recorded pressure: 1.9 bar
